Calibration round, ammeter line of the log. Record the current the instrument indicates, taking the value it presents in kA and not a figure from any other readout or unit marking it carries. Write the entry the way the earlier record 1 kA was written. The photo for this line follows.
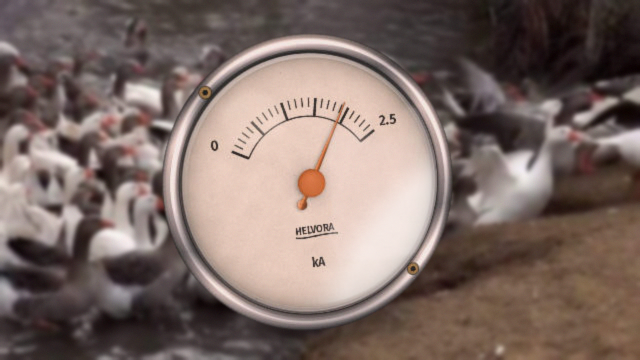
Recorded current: 1.9 kA
